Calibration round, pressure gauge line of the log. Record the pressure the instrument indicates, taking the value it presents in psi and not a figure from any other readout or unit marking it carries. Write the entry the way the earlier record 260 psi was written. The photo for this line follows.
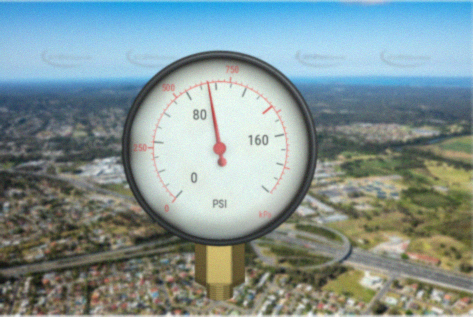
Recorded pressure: 95 psi
